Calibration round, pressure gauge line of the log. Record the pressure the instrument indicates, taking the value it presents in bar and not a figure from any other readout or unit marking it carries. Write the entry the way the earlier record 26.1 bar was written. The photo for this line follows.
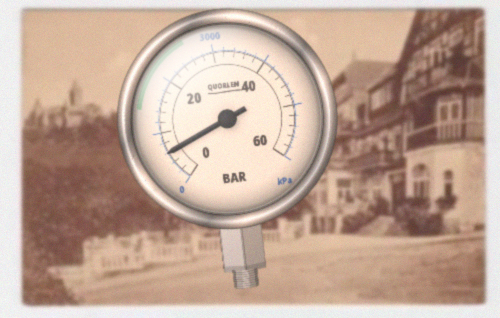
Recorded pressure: 6 bar
